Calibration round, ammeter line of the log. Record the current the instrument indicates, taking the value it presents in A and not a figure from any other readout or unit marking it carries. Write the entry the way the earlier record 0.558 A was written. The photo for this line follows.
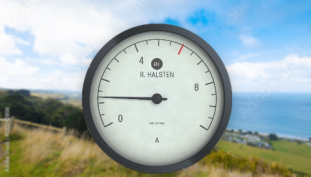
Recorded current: 1.25 A
